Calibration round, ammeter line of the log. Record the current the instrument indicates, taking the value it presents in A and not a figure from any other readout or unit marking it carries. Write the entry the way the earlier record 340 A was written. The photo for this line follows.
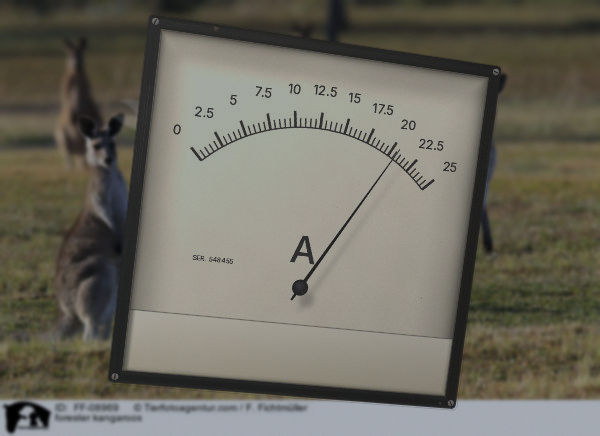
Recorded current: 20.5 A
